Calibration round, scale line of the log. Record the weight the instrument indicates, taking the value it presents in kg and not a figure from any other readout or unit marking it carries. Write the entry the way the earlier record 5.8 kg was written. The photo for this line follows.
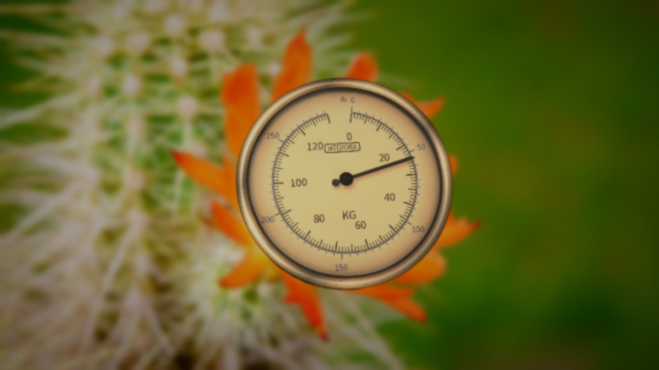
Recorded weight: 25 kg
